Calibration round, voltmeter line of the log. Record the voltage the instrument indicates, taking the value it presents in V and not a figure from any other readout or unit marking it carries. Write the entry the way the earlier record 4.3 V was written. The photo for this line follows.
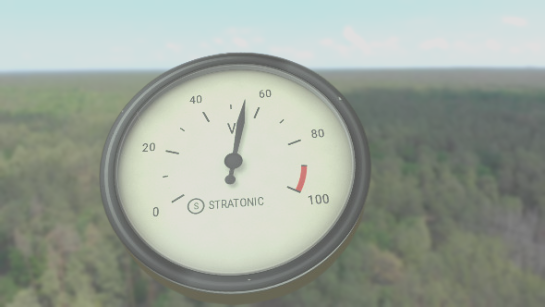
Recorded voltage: 55 V
